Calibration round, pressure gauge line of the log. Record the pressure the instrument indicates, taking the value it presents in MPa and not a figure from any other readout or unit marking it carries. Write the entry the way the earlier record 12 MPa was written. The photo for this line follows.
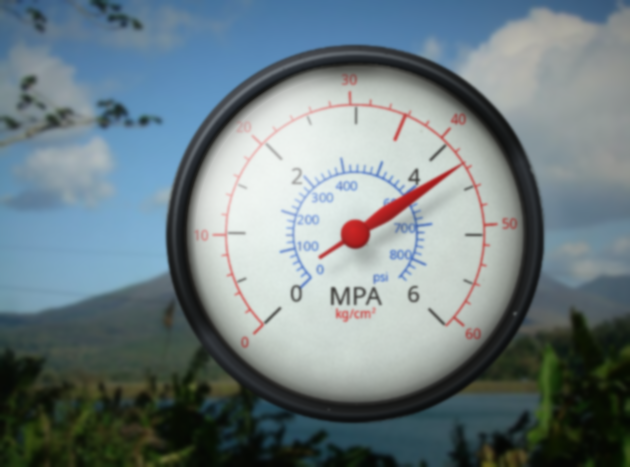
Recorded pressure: 4.25 MPa
